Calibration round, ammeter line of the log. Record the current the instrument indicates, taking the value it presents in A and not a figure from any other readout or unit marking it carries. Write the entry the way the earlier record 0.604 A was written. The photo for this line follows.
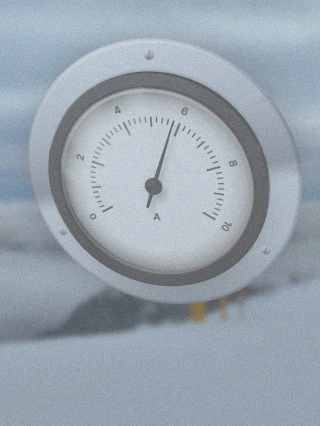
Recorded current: 5.8 A
